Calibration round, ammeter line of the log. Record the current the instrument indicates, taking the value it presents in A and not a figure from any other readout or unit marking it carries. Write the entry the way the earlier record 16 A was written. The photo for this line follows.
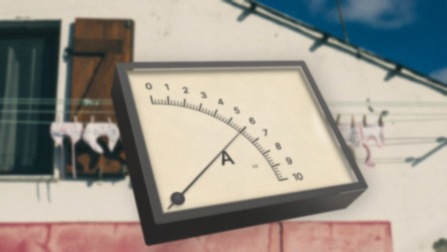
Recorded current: 6 A
